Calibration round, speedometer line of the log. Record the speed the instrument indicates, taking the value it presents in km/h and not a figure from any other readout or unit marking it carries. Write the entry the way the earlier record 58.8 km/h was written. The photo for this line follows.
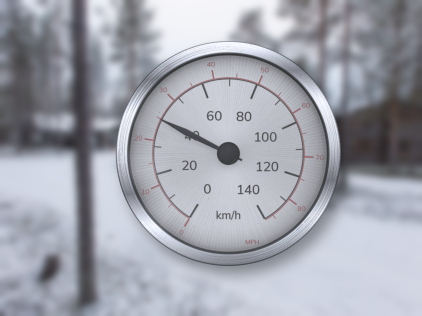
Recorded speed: 40 km/h
